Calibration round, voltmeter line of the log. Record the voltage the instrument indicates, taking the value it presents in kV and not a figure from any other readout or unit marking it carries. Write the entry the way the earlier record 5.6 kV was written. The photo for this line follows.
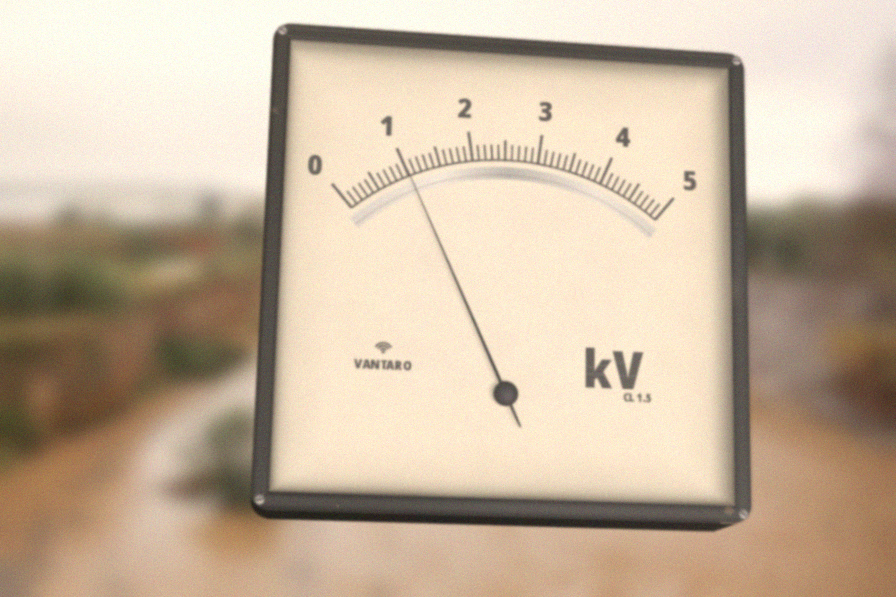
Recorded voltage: 1 kV
